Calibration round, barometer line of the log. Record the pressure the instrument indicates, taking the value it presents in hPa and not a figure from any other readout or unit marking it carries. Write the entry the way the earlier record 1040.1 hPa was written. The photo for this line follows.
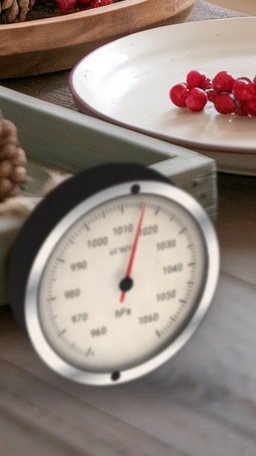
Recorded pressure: 1015 hPa
